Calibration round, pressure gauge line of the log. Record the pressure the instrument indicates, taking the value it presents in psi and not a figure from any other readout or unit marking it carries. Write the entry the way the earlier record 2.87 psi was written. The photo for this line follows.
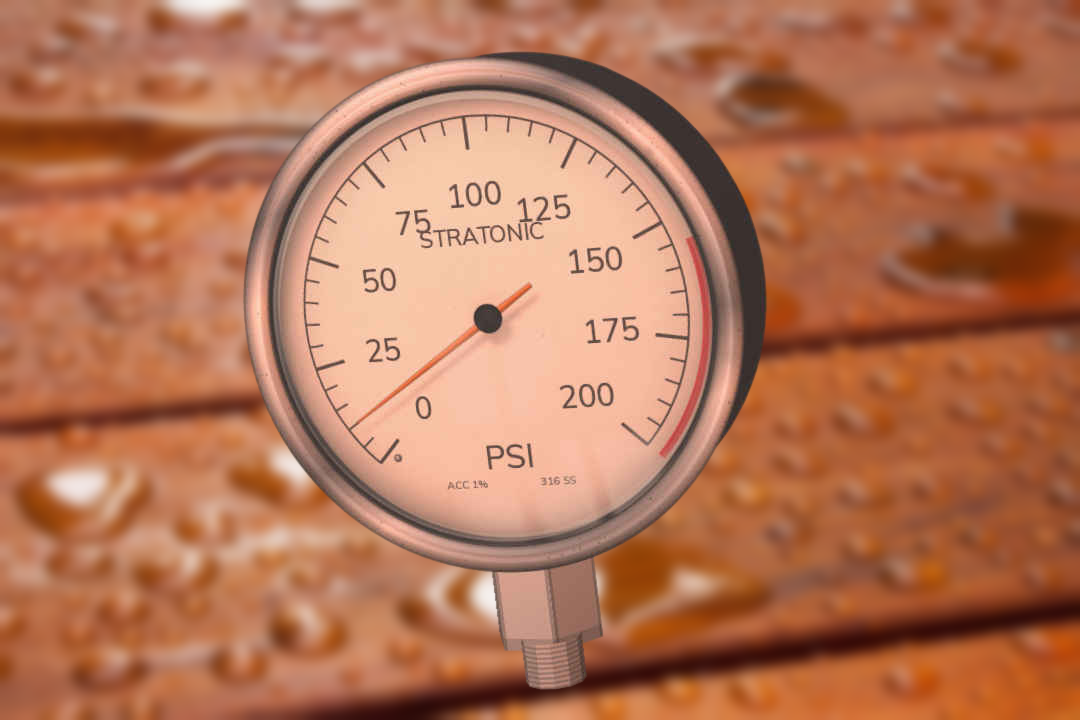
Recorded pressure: 10 psi
